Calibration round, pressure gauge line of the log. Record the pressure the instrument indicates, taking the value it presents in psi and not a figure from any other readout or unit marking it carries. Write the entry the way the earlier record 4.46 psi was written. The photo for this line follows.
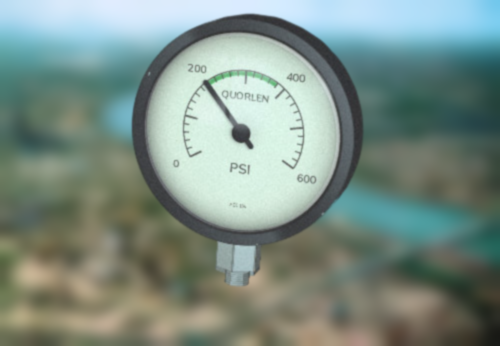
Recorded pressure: 200 psi
